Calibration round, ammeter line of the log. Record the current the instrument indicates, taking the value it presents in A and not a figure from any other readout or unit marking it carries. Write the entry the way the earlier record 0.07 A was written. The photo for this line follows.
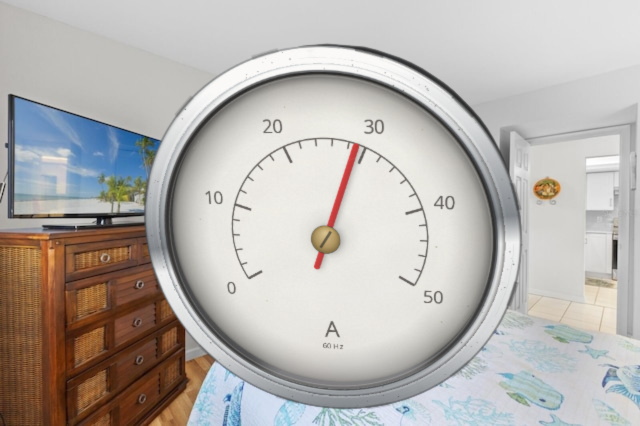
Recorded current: 29 A
